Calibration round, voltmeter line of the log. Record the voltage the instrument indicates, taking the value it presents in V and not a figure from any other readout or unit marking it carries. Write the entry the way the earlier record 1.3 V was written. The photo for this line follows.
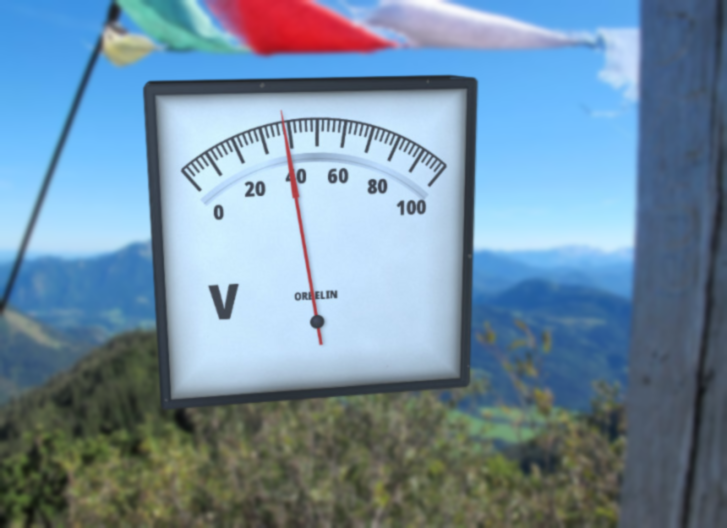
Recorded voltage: 38 V
